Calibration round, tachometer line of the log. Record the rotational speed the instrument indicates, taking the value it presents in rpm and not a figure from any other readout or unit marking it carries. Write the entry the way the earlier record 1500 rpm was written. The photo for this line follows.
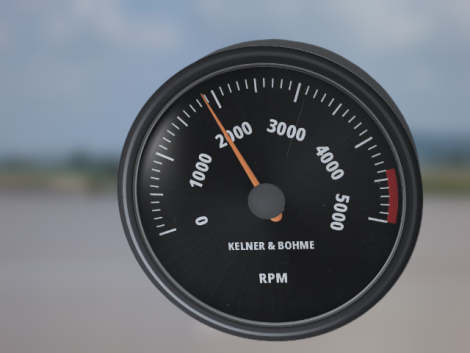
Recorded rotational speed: 1900 rpm
